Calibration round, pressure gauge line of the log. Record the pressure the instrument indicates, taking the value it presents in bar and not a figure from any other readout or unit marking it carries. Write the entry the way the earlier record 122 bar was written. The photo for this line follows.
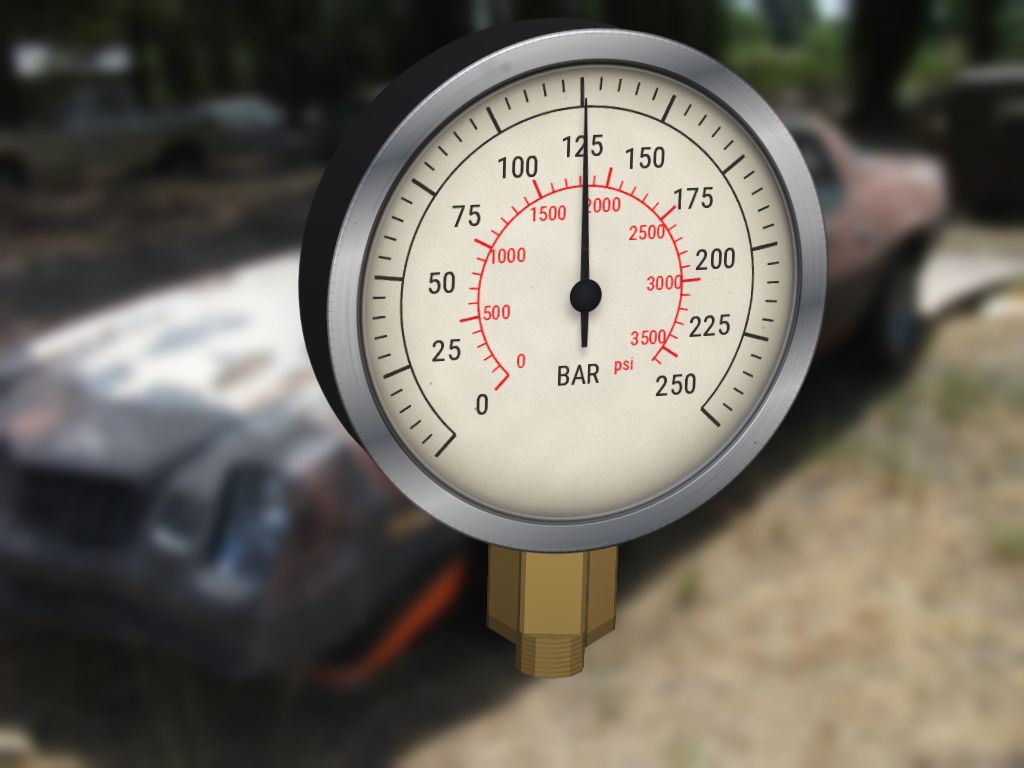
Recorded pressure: 125 bar
